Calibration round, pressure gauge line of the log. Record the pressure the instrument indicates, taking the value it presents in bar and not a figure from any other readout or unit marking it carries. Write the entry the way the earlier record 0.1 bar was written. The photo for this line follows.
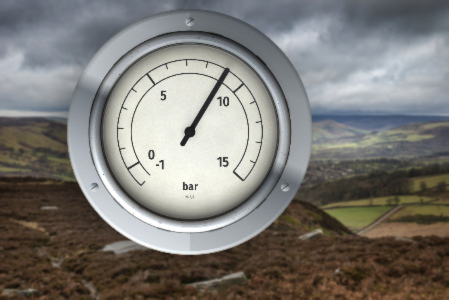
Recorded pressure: 9 bar
